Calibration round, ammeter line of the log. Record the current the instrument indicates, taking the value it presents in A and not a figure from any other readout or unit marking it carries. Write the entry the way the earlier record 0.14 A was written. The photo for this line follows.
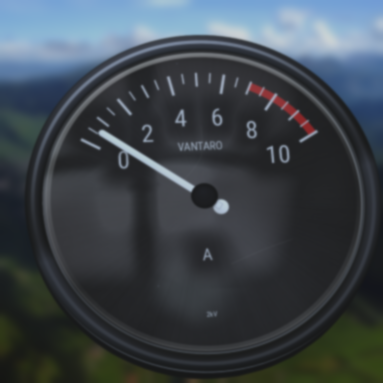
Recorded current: 0.5 A
